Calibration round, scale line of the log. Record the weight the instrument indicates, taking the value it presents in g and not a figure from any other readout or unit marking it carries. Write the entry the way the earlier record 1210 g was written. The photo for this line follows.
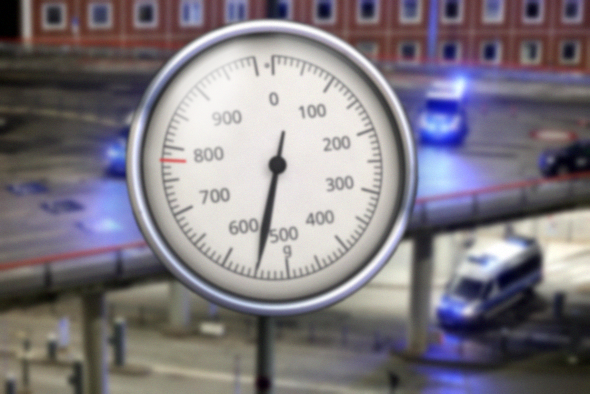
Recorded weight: 550 g
